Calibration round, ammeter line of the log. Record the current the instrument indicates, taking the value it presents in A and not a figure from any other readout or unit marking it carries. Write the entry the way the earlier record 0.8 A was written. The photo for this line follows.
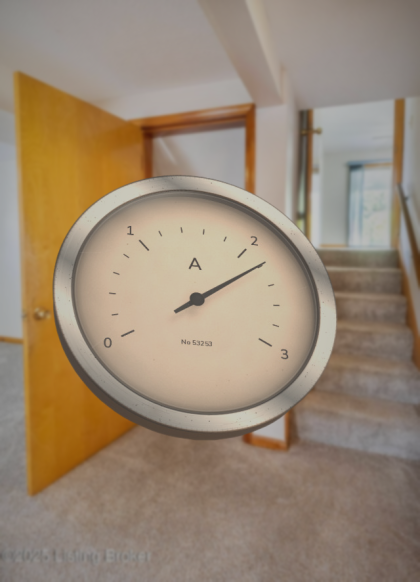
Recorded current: 2.2 A
